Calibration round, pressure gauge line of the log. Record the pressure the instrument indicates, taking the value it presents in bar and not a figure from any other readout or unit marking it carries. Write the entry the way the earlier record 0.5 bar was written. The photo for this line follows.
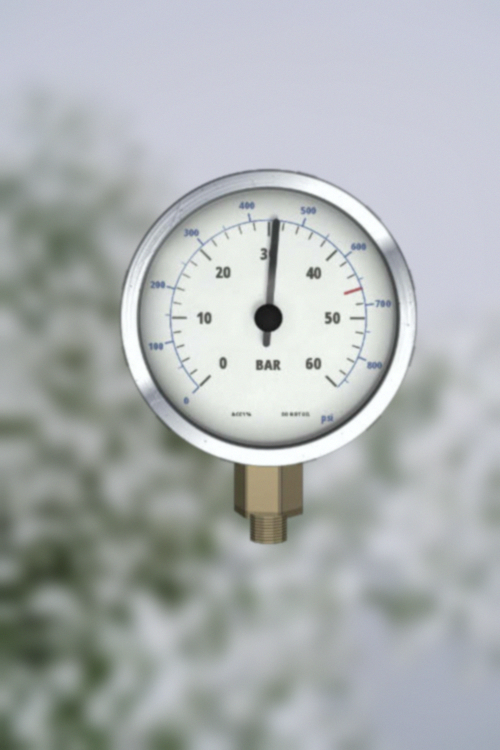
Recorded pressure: 31 bar
